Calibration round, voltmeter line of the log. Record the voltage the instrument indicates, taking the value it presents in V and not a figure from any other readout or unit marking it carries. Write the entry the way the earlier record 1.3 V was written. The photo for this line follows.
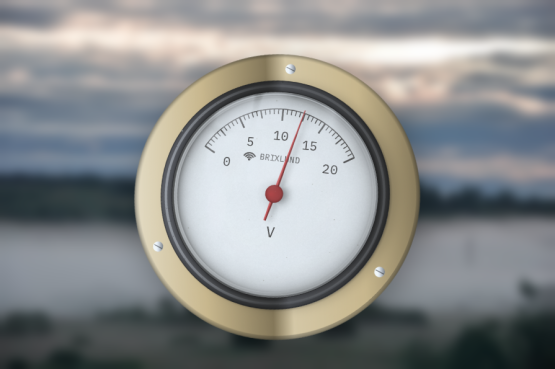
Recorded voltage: 12.5 V
